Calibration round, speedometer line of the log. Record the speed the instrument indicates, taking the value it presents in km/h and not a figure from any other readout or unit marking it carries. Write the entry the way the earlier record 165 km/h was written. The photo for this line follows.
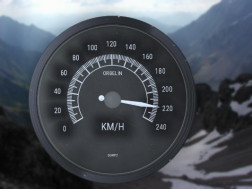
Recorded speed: 220 km/h
